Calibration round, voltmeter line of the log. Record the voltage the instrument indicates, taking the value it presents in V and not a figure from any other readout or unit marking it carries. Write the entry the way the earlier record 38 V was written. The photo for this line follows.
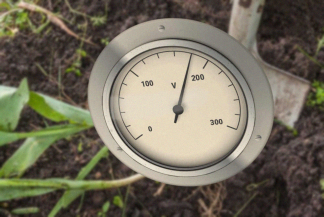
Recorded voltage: 180 V
